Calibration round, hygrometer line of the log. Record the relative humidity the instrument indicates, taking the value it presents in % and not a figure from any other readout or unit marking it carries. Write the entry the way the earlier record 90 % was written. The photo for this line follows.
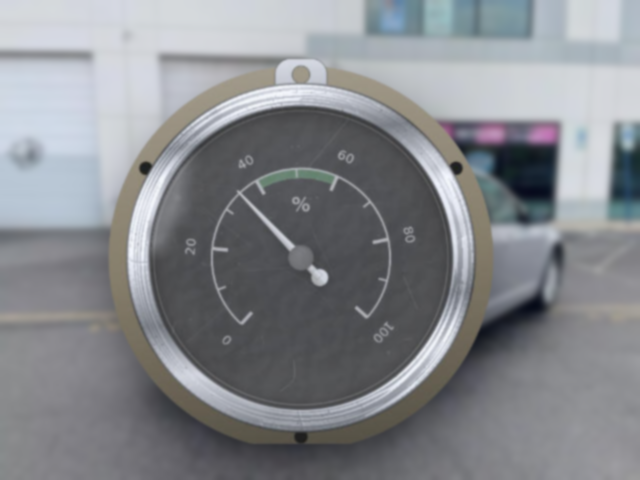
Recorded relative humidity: 35 %
